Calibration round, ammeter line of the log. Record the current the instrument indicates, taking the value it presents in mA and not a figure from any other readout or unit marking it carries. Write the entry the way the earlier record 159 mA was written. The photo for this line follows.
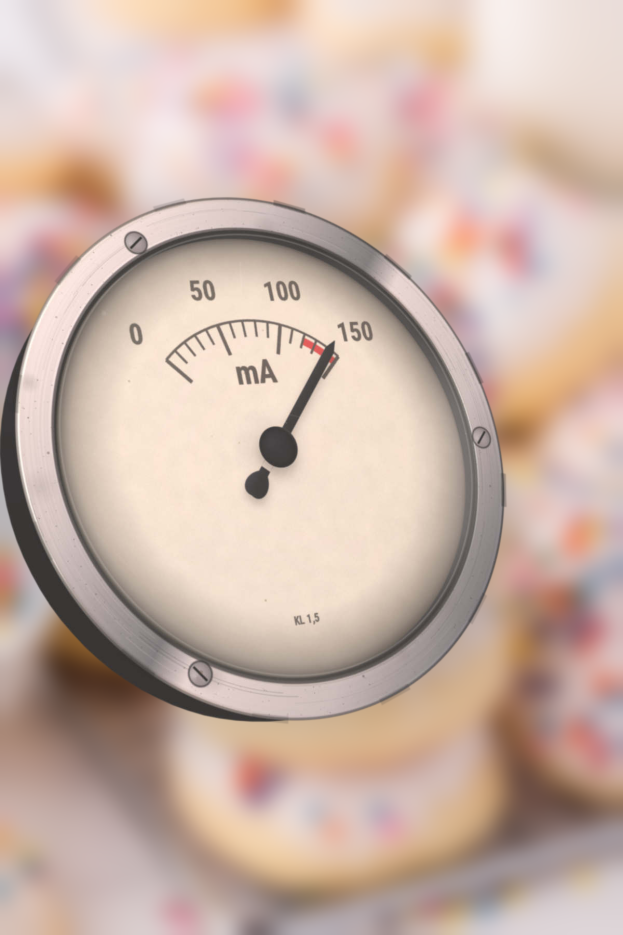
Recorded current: 140 mA
